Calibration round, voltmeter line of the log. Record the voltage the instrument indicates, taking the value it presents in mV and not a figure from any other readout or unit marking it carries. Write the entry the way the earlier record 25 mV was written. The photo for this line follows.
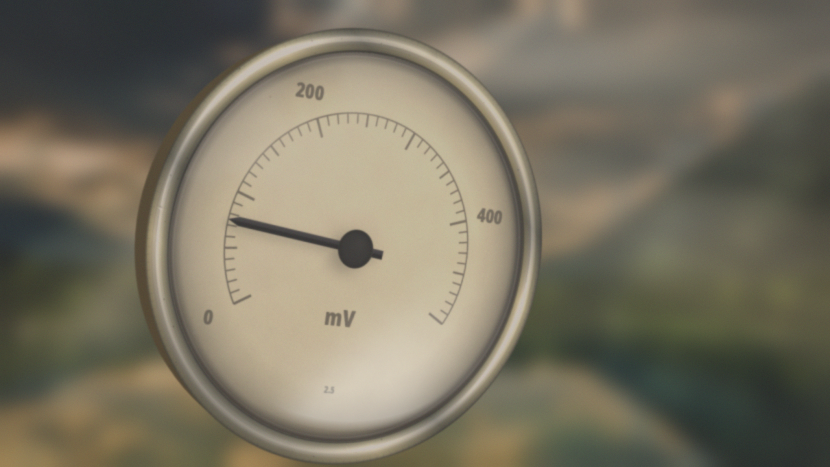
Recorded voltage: 75 mV
